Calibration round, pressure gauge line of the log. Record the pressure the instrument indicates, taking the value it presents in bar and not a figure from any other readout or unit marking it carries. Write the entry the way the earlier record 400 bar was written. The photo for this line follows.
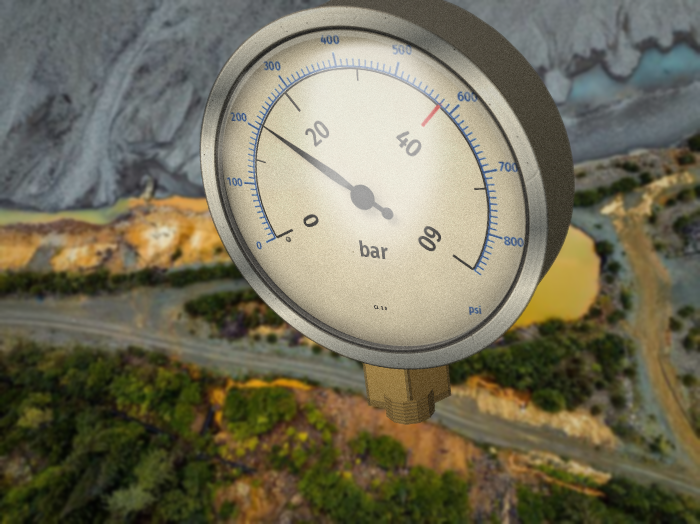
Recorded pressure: 15 bar
